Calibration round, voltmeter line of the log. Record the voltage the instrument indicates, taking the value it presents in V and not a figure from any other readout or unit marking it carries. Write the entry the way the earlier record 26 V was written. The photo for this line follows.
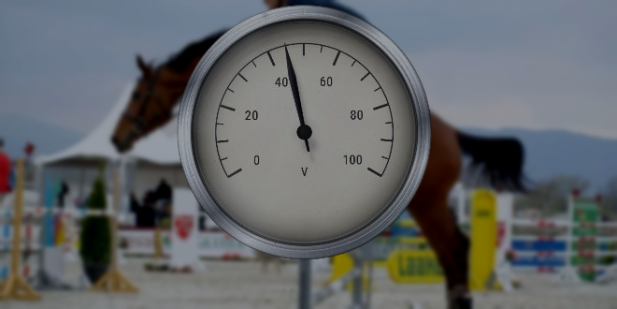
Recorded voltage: 45 V
